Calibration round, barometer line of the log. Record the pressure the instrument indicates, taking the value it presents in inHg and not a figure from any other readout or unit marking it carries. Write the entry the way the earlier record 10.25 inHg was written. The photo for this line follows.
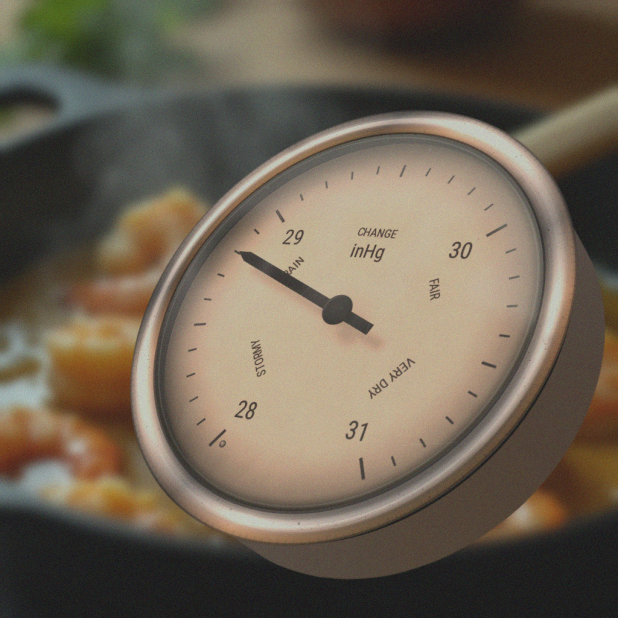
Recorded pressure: 28.8 inHg
